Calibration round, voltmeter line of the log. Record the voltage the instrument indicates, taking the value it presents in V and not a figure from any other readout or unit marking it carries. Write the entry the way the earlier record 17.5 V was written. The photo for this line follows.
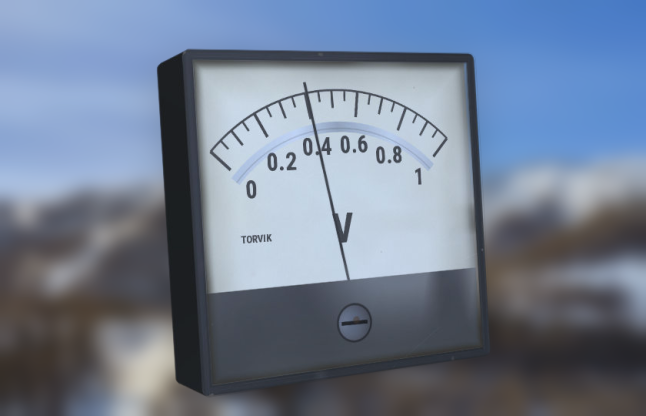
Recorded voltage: 0.4 V
